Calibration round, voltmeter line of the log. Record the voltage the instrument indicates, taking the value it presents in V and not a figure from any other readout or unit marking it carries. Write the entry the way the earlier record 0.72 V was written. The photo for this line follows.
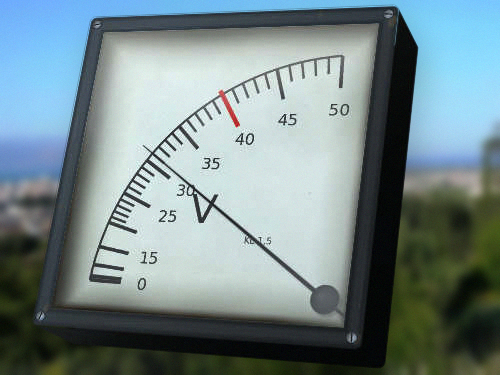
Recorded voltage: 31 V
